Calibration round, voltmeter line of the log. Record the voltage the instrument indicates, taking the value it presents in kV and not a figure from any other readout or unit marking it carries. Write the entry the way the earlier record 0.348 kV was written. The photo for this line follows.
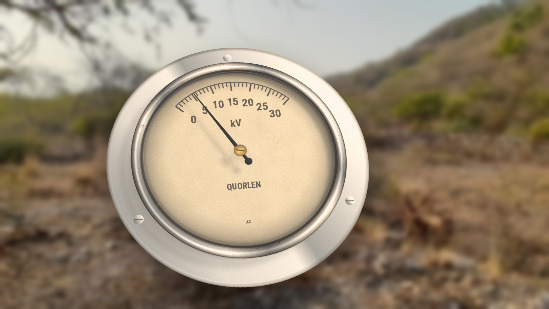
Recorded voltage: 5 kV
